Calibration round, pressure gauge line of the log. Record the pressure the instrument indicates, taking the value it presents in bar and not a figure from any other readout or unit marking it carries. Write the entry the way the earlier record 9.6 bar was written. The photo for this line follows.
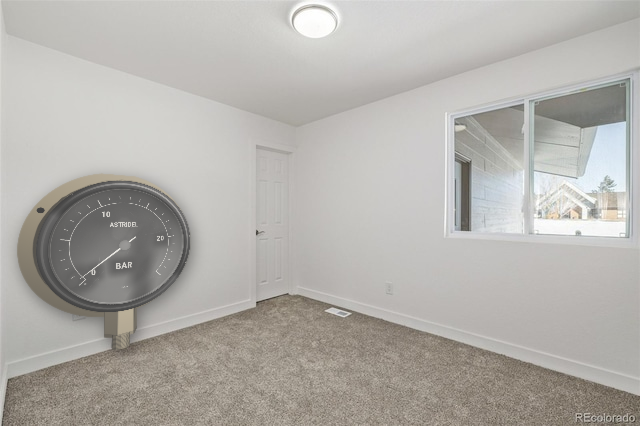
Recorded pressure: 0.5 bar
